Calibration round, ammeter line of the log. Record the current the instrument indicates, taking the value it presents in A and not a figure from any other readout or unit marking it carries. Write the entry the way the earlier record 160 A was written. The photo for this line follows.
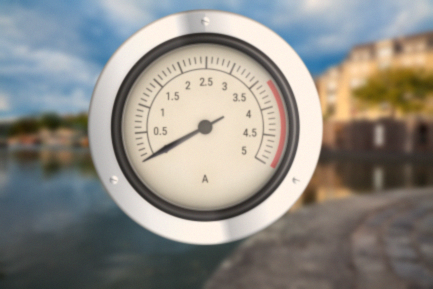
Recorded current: 0 A
